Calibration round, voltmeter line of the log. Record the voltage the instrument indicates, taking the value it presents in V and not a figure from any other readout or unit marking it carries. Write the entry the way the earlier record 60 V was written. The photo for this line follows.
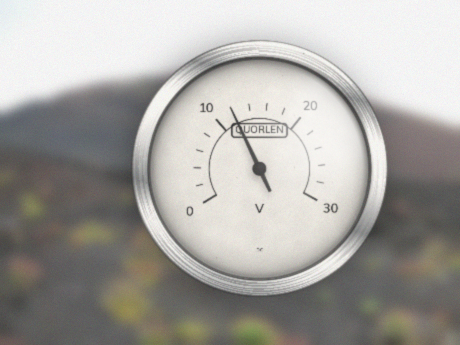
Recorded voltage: 12 V
